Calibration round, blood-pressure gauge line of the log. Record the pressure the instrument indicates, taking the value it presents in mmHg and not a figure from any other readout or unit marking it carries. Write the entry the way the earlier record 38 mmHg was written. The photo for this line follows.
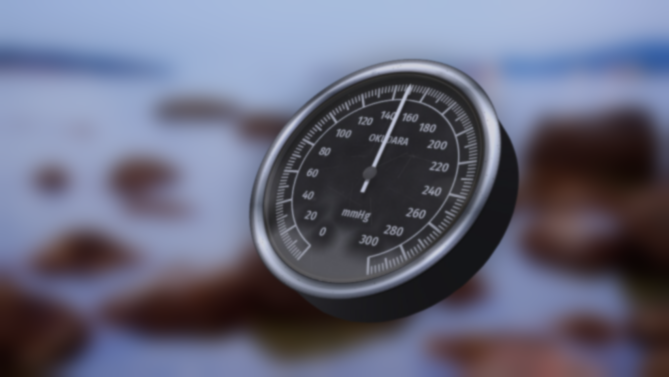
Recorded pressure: 150 mmHg
